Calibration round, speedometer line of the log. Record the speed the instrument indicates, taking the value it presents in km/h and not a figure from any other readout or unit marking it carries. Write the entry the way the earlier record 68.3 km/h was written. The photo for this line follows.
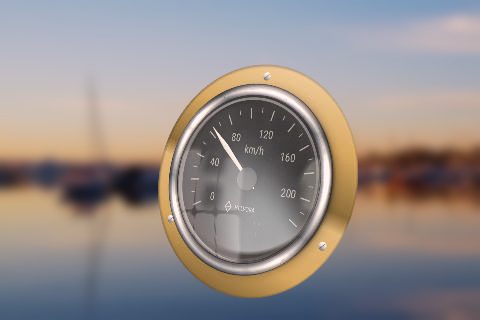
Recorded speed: 65 km/h
